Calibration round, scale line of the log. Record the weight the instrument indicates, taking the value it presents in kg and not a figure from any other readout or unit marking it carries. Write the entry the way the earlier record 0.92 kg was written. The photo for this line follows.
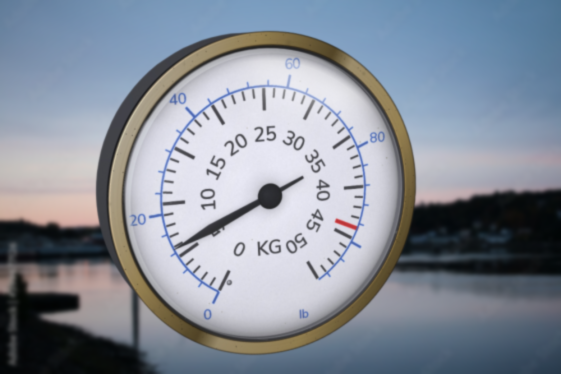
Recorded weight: 6 kg
